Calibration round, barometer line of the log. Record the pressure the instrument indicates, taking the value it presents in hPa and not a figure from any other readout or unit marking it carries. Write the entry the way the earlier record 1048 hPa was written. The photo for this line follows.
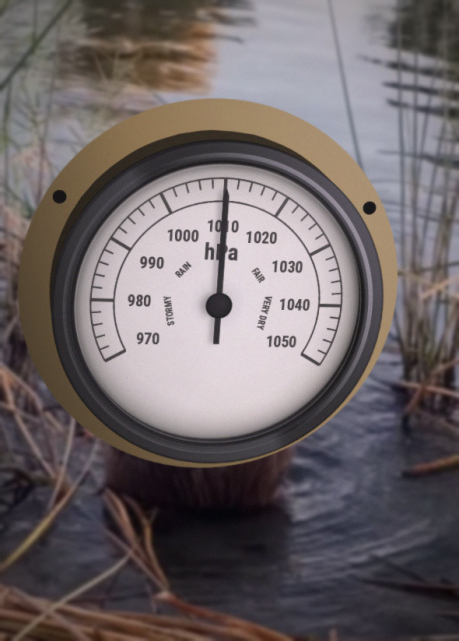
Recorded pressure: 1010 hPa
